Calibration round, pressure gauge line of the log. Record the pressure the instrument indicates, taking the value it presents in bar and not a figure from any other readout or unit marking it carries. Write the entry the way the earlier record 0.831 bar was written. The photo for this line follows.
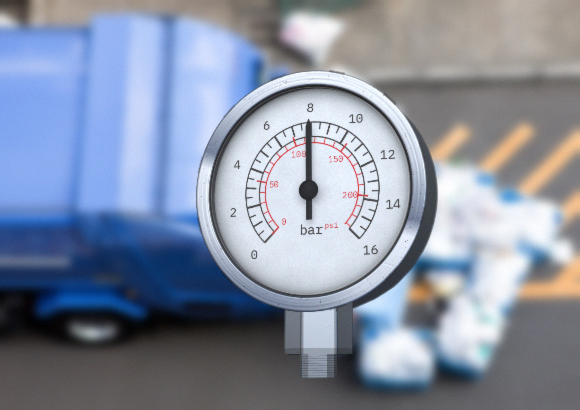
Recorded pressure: 8 bar
